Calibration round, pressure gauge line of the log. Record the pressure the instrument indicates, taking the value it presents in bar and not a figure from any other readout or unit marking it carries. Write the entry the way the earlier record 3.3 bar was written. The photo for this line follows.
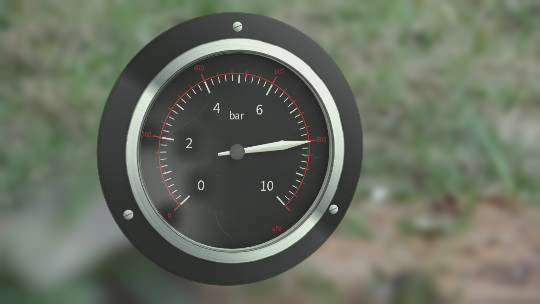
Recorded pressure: 8 bar
